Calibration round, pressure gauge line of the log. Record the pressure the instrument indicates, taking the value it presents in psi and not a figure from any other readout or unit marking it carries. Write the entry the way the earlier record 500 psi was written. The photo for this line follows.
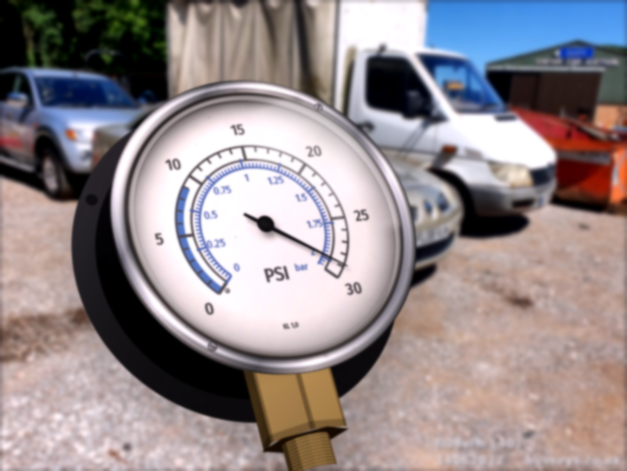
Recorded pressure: 29 psi
